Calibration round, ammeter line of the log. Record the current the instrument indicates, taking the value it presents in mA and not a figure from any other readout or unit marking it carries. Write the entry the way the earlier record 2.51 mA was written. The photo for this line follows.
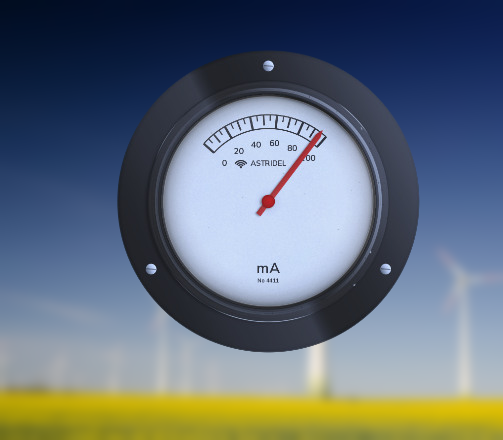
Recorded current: 95 mA
